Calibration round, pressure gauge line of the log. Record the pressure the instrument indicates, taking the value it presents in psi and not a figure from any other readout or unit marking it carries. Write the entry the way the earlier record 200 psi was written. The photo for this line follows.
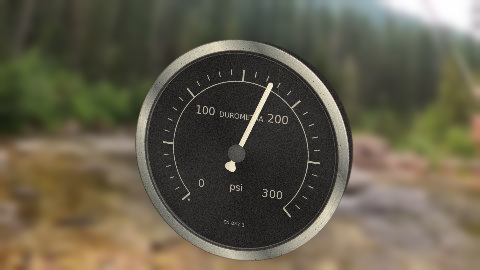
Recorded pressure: 175 psi
